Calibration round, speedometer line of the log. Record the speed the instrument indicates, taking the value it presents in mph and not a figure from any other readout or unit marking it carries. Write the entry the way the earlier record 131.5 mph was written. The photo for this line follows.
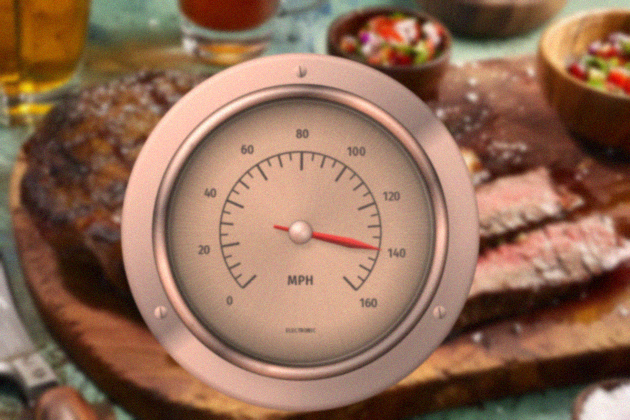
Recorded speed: 140 mph
